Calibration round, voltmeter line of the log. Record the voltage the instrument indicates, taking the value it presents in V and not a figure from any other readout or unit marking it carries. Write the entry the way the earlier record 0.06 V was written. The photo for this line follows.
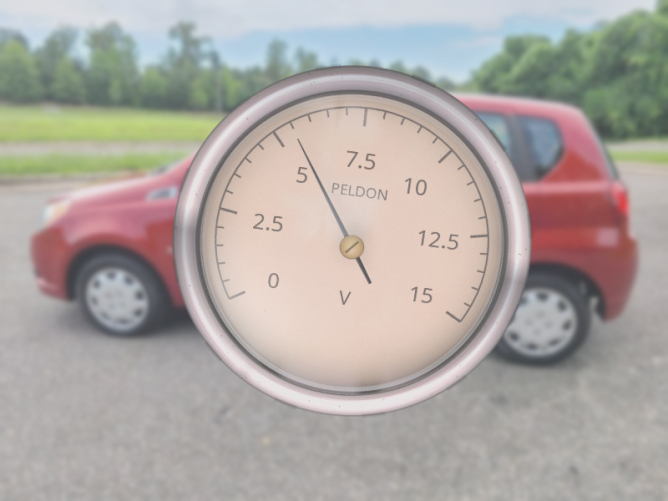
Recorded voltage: 5.5 V
